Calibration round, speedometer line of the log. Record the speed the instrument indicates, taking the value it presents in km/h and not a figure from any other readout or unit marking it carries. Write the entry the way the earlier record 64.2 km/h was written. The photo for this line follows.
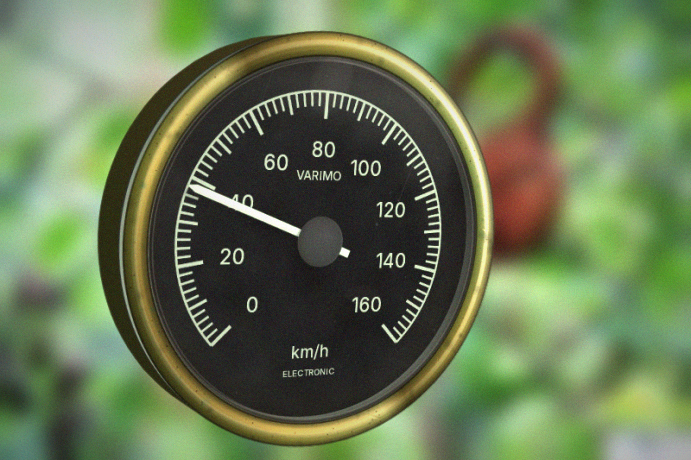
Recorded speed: 38 km/h
